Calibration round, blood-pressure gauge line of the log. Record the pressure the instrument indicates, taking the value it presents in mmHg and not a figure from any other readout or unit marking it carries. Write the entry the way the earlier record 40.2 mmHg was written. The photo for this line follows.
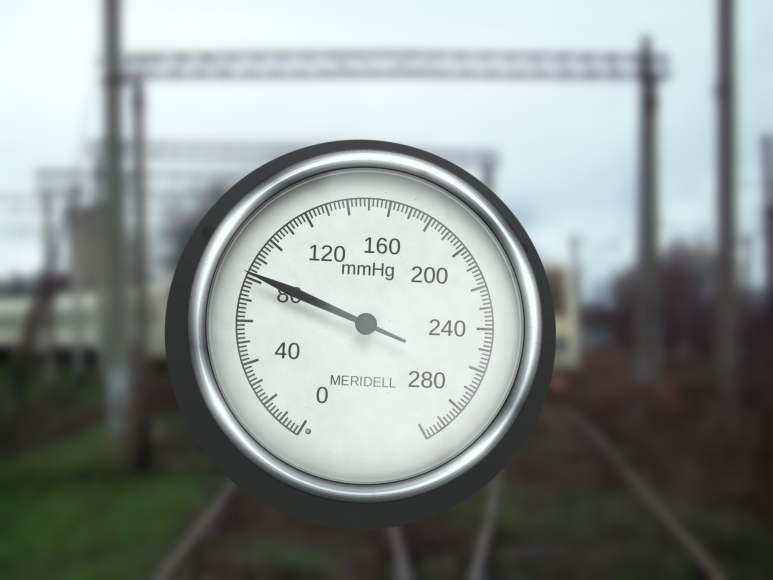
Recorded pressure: 82 mmHg
